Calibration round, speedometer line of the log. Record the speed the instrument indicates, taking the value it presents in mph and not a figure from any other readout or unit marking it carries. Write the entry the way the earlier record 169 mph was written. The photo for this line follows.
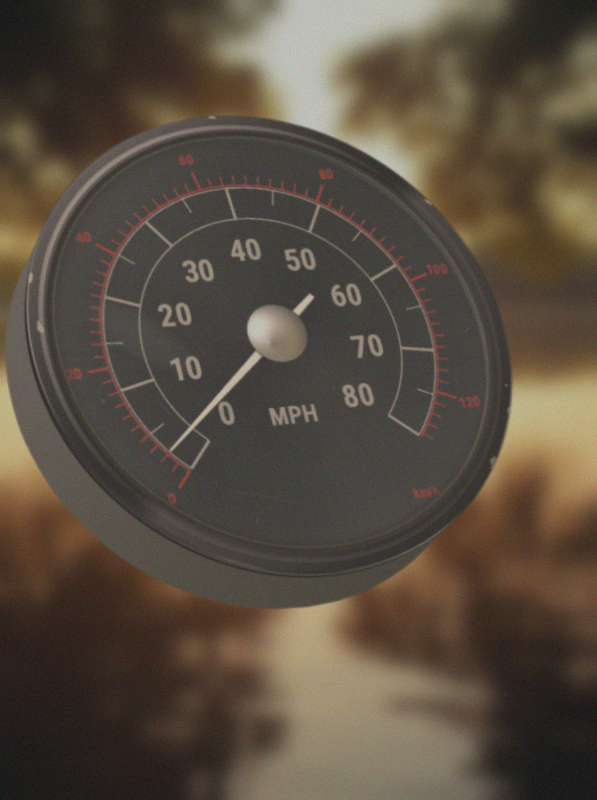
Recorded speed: 2.5 mph
